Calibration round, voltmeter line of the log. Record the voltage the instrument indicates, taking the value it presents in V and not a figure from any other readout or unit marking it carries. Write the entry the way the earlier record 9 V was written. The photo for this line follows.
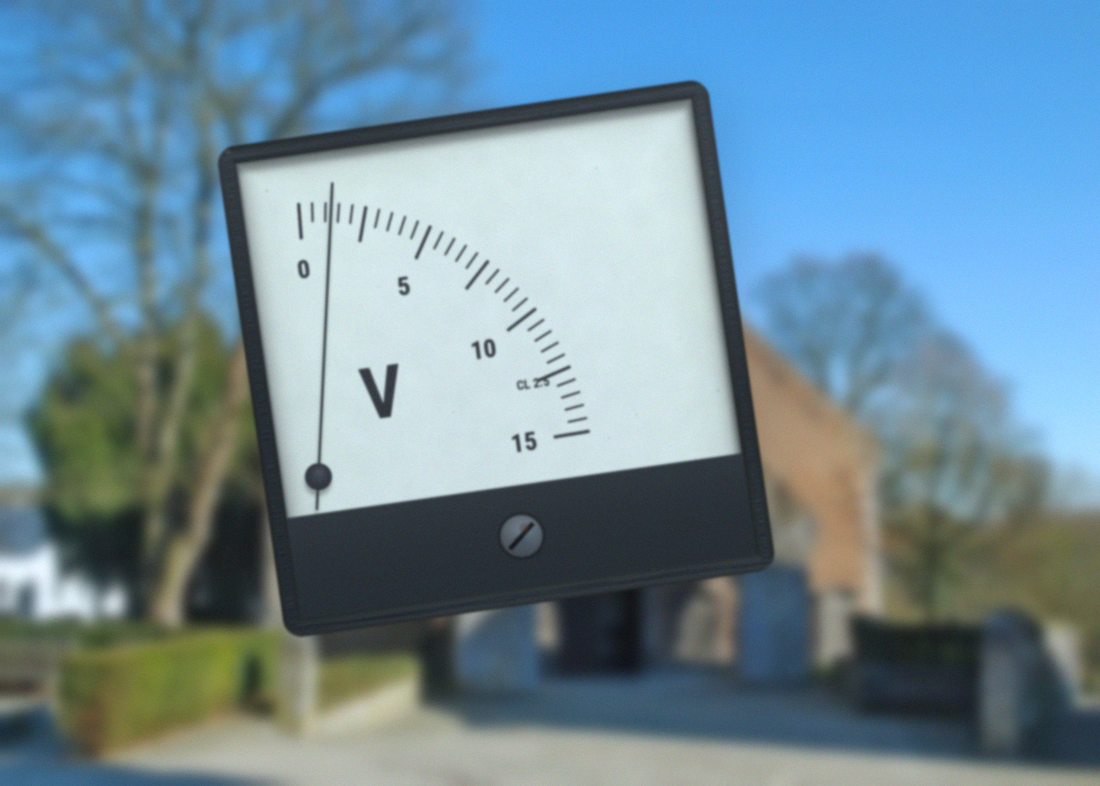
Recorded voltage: 1.25 V
